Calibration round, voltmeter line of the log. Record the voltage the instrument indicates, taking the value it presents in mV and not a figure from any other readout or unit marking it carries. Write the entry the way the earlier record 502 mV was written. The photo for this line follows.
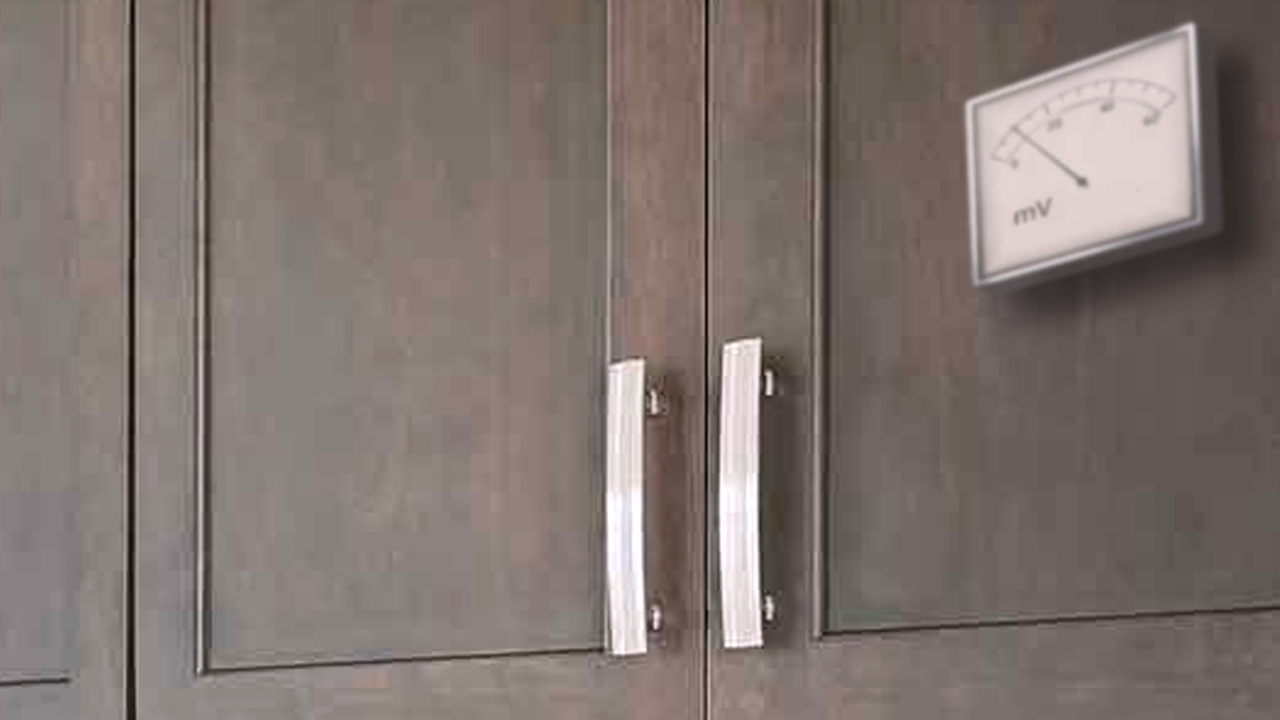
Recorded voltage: 10 mV
